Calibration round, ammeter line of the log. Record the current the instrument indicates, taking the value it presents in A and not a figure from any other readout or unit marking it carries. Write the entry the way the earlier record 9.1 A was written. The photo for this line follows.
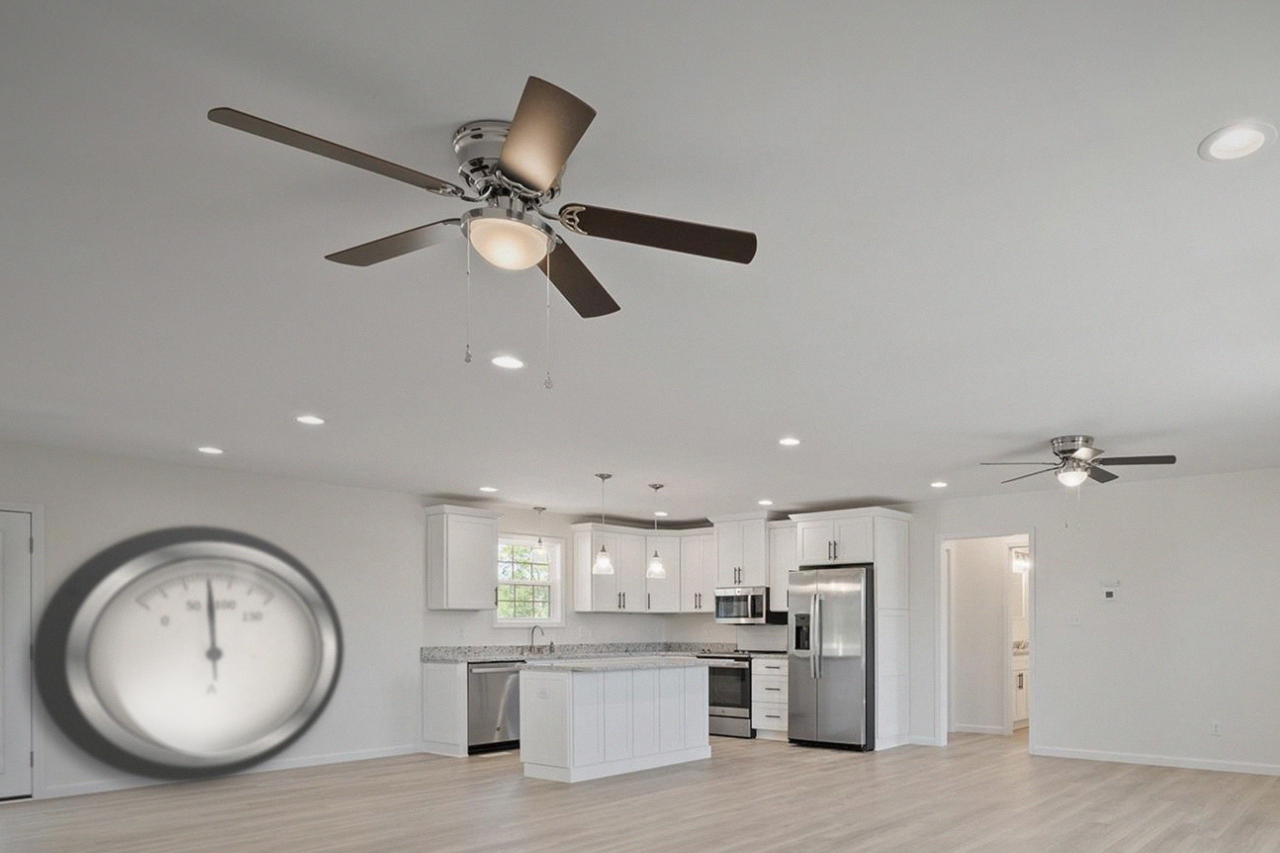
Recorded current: 75 A
